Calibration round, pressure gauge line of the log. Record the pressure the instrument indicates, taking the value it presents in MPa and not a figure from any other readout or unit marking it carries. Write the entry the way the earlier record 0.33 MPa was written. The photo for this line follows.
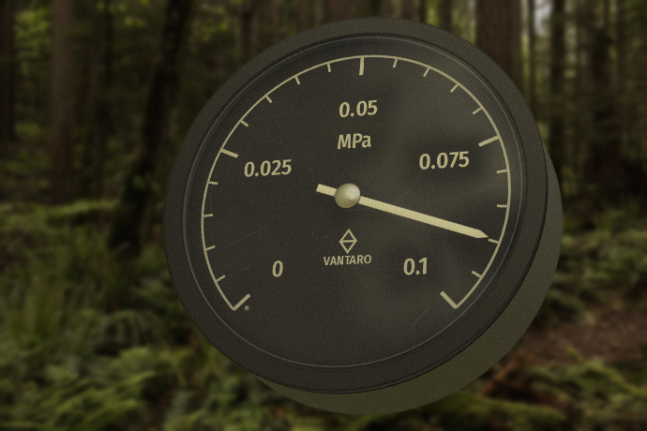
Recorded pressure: 0.09 MPa
